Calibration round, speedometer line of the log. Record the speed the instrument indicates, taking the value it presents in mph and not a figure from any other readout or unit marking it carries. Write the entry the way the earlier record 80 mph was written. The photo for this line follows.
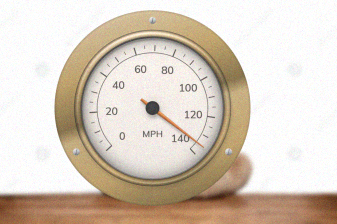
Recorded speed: 135 mph
